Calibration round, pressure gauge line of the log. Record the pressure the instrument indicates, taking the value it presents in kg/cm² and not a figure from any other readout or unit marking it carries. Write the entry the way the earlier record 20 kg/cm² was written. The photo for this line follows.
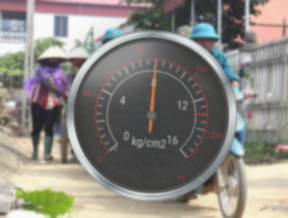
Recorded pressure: 8 kg/cm²
